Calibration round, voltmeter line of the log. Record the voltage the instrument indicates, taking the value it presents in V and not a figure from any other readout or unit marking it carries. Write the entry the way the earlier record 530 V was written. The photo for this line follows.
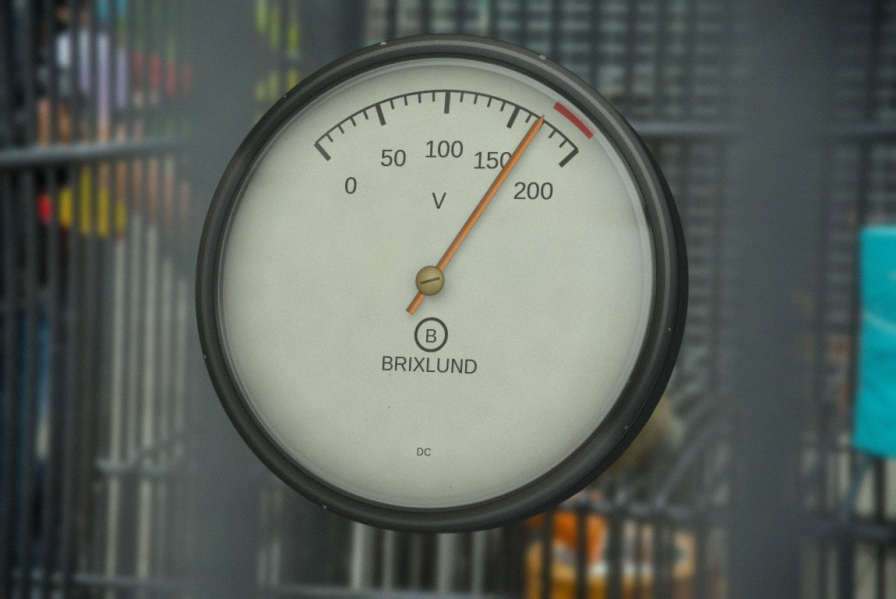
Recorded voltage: 170 V
